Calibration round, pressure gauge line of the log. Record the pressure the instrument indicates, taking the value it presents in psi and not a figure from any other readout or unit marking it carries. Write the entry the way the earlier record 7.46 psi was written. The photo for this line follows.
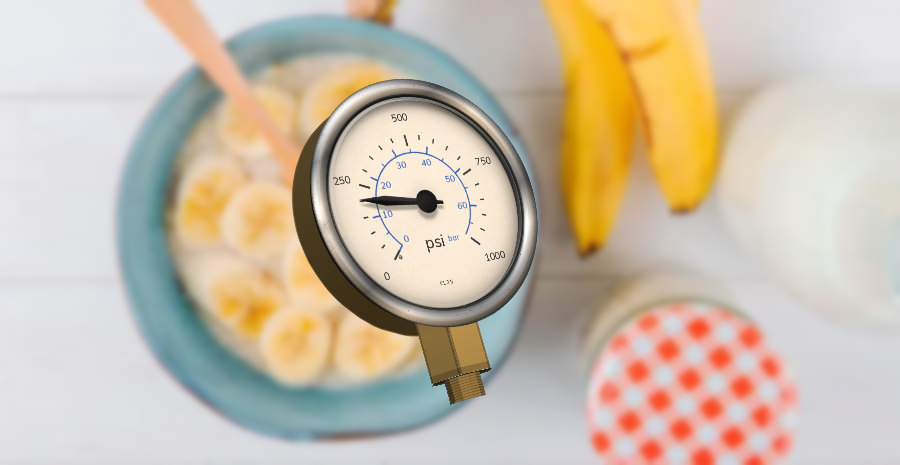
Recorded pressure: 200 psi
